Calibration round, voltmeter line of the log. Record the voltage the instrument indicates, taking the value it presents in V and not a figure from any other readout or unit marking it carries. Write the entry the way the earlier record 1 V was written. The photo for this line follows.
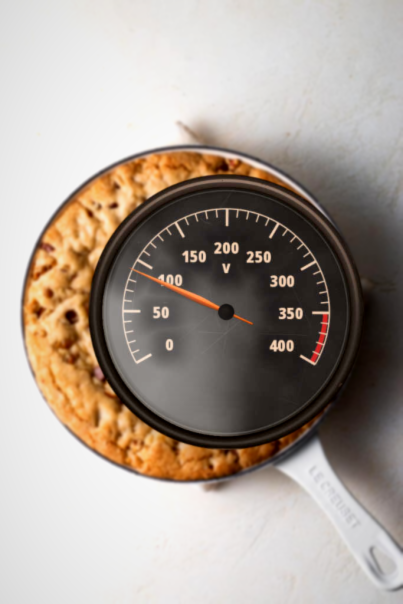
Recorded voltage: 90 V
